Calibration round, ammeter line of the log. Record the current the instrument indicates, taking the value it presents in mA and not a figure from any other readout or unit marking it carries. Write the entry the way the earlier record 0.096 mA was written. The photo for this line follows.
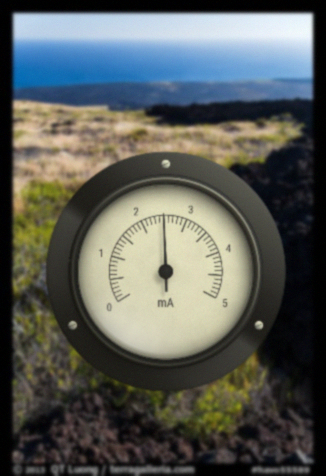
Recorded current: 2.5 mA
